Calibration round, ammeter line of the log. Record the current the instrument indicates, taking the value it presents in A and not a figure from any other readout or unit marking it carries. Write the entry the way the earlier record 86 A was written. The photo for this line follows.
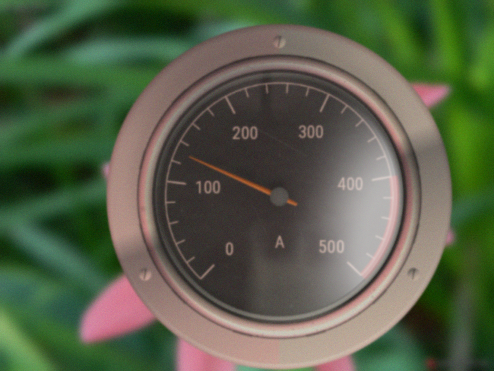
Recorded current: 130 A
